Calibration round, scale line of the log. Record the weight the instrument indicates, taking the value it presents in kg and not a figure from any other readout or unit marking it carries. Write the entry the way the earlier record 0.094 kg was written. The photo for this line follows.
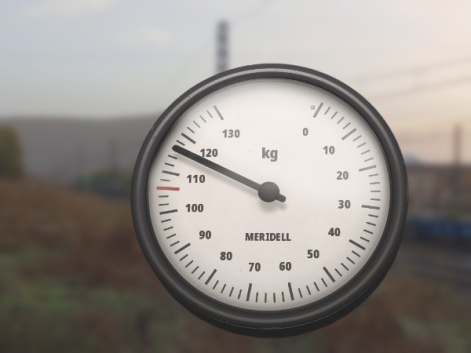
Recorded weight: 116 kg
